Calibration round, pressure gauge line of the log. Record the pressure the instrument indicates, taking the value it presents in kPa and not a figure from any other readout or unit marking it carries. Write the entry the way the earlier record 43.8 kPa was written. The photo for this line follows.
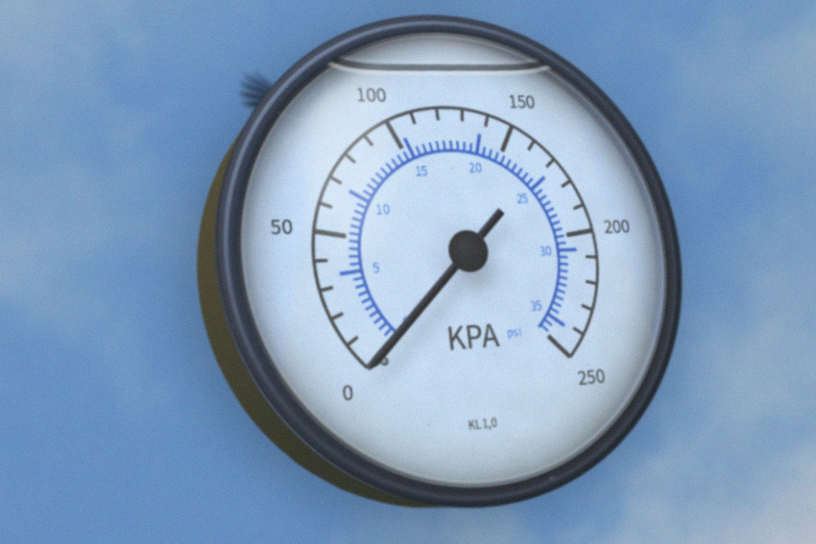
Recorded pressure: 0 kPa
